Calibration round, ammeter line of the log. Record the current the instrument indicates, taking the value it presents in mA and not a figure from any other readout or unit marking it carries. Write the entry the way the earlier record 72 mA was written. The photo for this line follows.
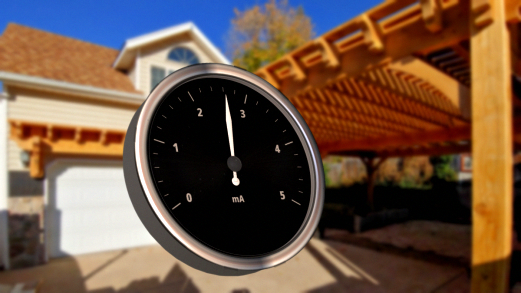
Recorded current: 2.6 mA
